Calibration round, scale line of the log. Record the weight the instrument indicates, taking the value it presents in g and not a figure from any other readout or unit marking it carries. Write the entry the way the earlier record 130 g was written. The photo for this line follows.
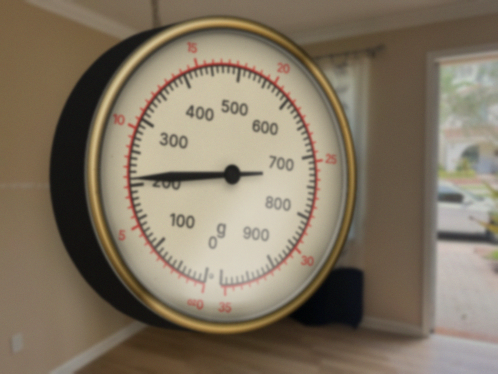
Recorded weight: 210 g
